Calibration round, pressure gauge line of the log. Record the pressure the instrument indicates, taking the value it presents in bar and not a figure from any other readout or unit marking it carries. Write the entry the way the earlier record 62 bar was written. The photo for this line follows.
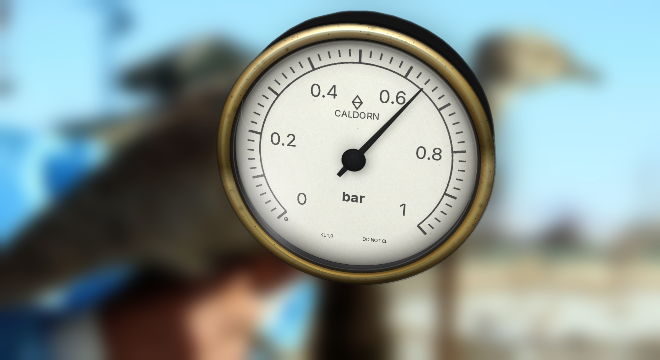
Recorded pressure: 0.64 bar
